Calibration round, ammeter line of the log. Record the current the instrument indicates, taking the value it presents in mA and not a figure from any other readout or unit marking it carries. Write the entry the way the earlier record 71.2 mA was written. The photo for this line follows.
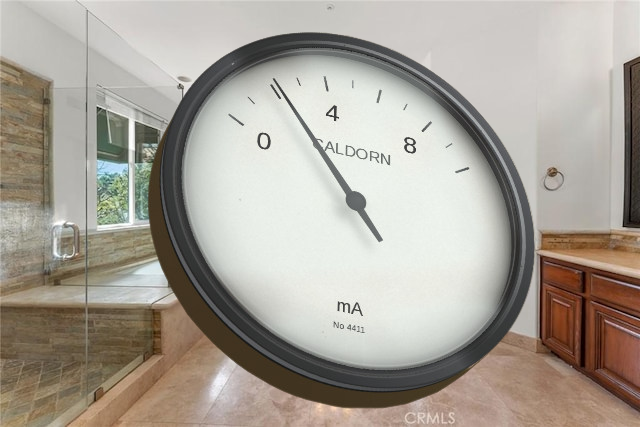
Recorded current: 2 mA
